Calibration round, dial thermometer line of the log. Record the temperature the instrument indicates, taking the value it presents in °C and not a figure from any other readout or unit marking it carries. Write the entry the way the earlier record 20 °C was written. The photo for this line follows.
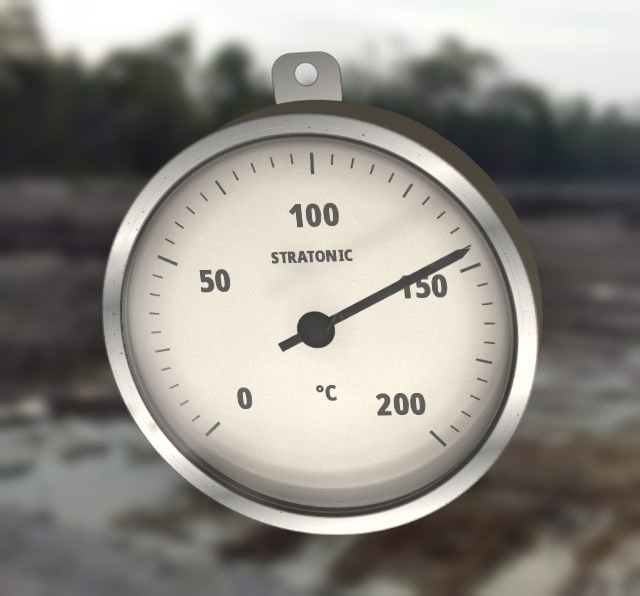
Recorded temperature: 145 °C
